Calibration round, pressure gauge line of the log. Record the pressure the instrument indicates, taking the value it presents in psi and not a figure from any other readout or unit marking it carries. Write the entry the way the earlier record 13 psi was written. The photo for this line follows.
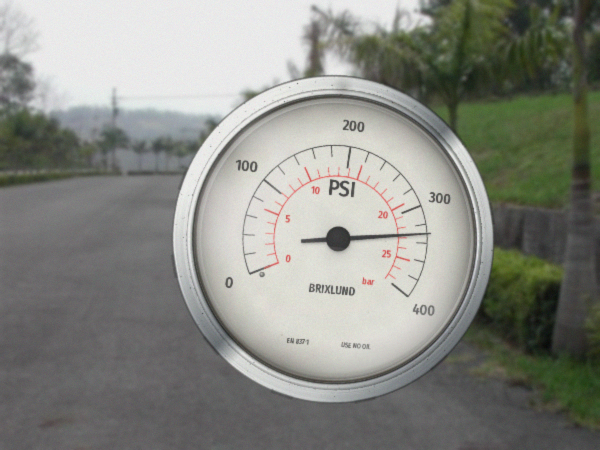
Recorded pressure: 330 psi
